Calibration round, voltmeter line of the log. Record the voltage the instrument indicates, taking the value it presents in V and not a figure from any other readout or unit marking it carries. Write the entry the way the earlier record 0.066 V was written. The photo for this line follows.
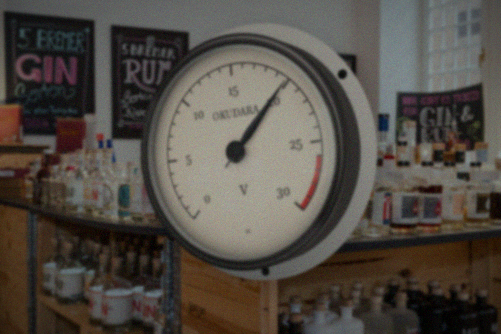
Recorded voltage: 20 V
